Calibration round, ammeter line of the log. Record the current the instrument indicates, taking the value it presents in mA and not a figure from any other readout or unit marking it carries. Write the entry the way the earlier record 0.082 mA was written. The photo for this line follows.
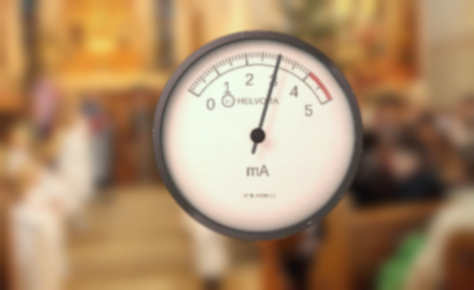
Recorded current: 3 mA
